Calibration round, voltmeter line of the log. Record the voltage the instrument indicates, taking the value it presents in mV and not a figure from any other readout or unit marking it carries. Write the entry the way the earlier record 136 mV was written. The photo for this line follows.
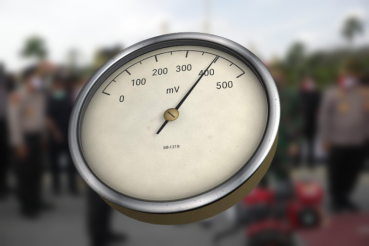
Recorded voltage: 400 mV
